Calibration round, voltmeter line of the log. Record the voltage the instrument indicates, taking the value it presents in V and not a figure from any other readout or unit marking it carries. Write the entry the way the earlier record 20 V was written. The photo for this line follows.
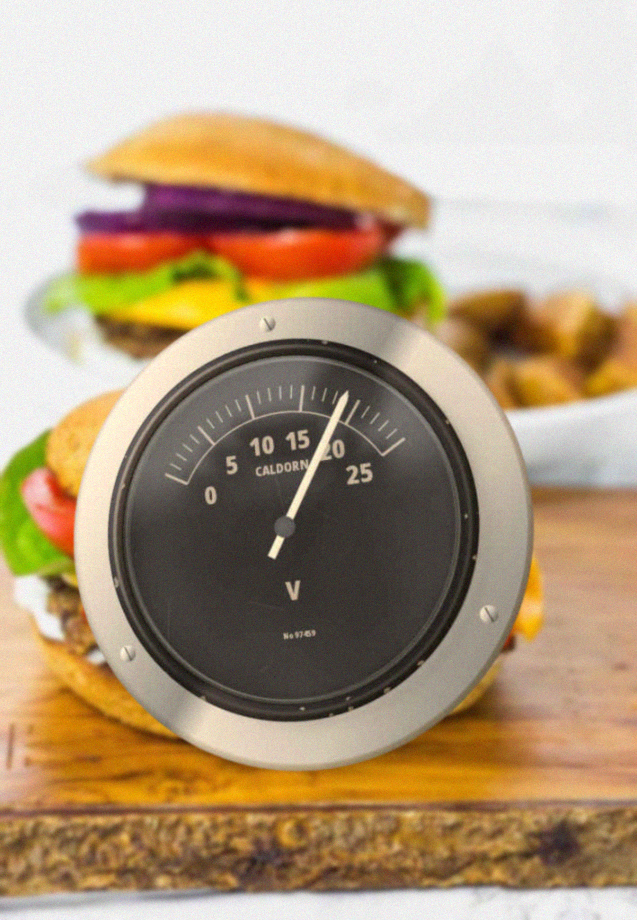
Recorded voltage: 19 V
